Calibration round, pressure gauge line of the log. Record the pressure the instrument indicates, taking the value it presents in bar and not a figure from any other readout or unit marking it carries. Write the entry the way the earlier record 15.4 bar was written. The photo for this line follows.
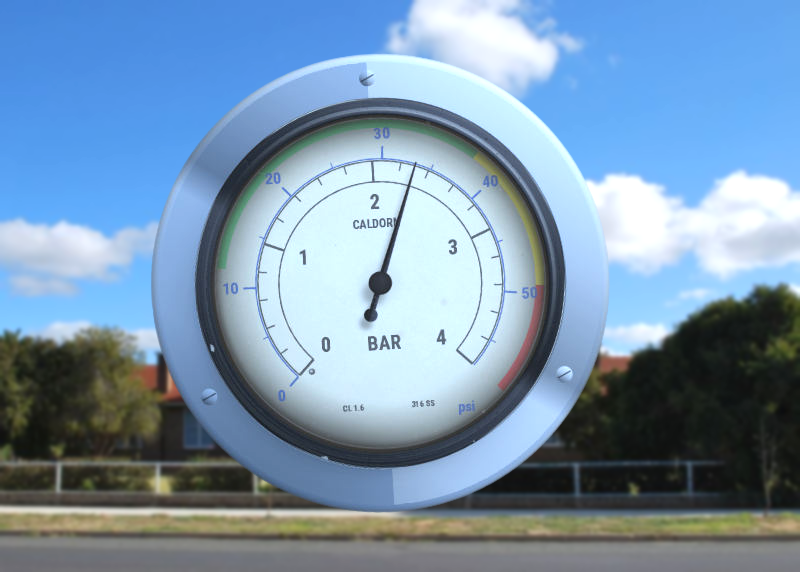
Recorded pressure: 2.3 bar
